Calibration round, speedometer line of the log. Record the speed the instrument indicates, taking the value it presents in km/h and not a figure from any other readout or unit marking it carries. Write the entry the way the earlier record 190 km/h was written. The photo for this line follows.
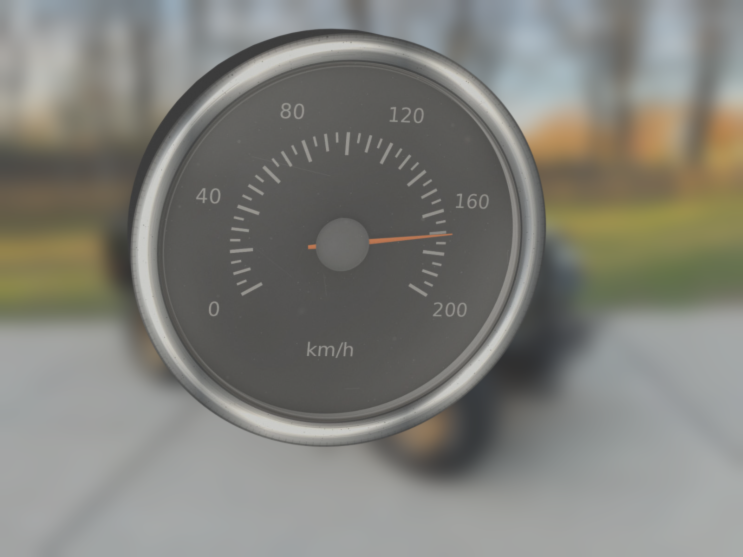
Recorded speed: 170 km/h
